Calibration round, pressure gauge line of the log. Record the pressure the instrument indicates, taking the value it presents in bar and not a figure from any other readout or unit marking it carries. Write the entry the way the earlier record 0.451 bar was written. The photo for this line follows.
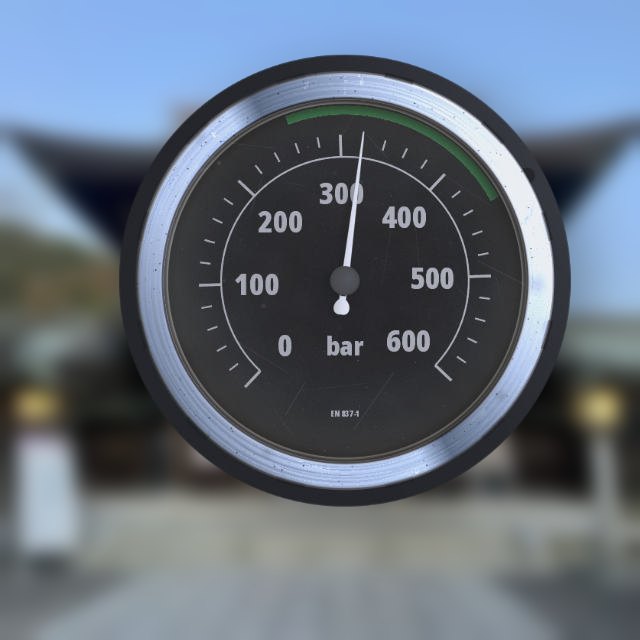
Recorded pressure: 320 bar
